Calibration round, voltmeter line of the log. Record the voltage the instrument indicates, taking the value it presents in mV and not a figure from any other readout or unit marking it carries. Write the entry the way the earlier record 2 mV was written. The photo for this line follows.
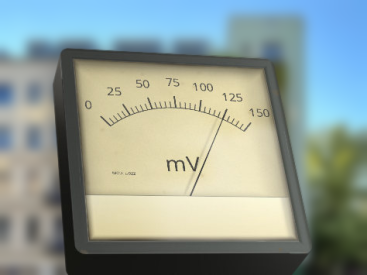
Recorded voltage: 125 mV
